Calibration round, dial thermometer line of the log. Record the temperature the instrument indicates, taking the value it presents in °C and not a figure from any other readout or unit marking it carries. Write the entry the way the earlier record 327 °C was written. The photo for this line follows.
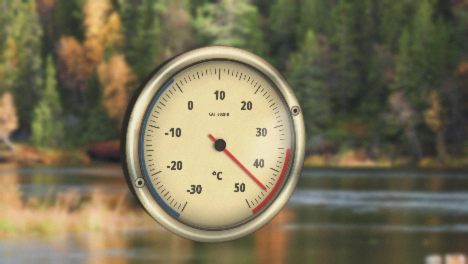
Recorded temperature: 45 °C
